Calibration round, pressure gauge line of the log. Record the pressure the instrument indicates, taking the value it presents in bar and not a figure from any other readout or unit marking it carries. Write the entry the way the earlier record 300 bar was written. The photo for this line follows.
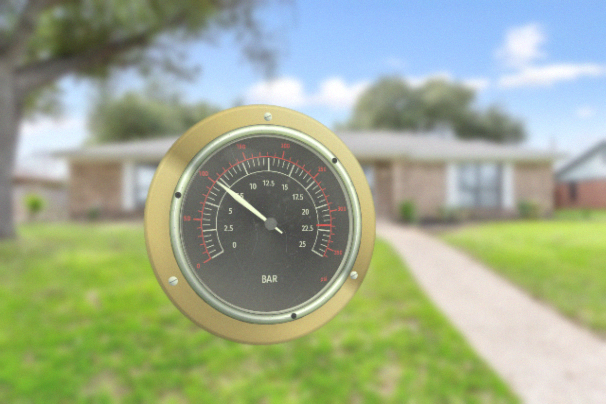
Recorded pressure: 7 bar
